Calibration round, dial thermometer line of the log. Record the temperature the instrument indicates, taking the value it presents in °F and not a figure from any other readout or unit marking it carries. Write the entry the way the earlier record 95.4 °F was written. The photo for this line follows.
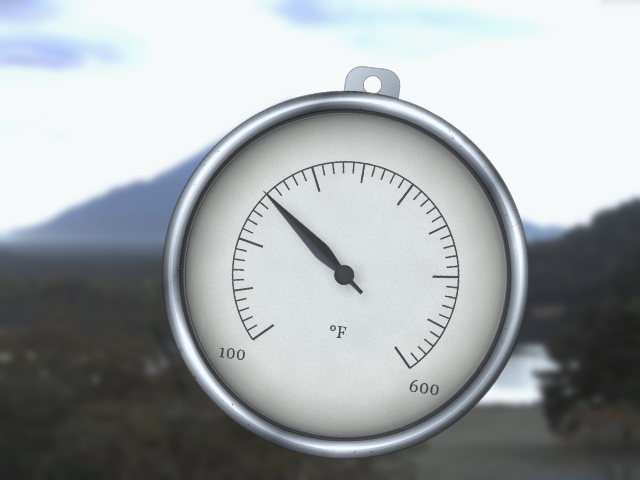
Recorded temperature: 250 °F
